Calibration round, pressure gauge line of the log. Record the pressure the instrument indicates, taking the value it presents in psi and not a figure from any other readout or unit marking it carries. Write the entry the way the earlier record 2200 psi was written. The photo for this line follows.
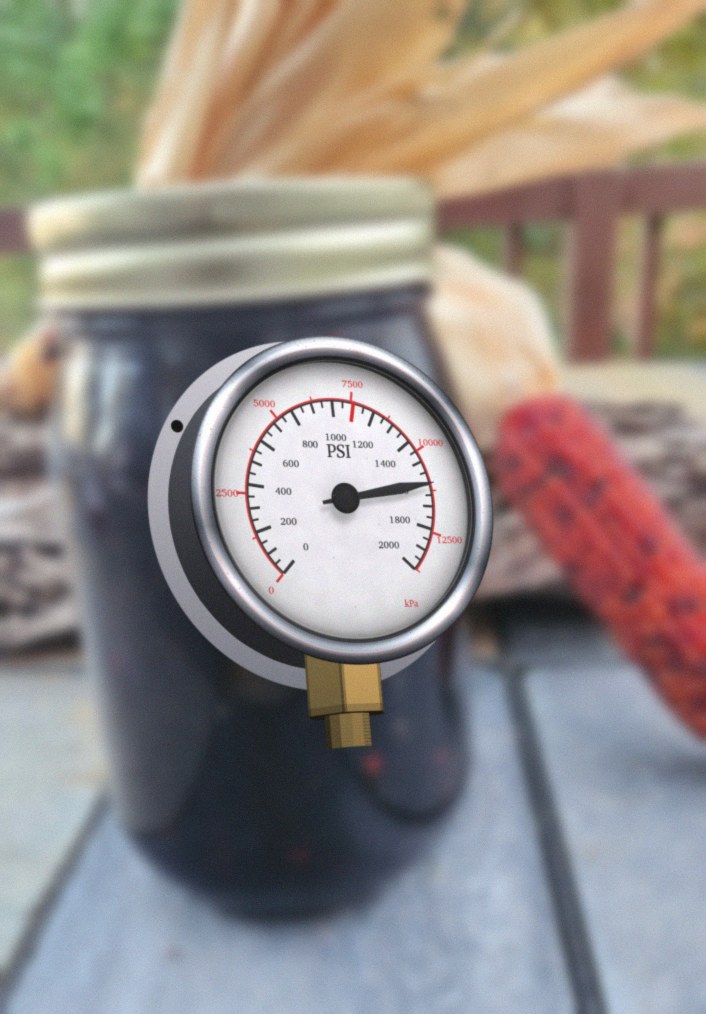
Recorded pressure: 1600 psi
